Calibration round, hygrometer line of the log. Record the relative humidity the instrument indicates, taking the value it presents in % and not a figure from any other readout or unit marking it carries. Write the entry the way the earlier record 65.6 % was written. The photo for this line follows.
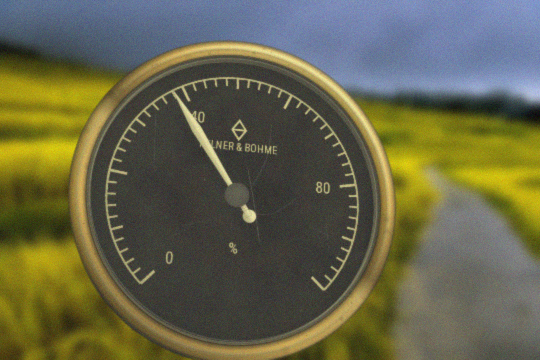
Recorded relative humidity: 38 %
